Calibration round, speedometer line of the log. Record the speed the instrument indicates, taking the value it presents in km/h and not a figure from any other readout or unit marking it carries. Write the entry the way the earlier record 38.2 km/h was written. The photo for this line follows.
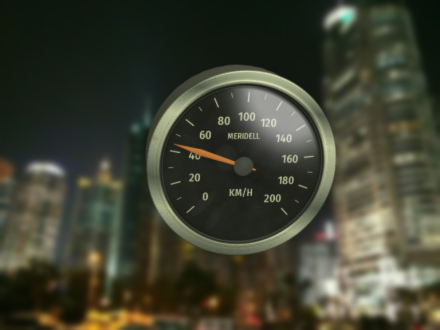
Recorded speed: 45 km/h
